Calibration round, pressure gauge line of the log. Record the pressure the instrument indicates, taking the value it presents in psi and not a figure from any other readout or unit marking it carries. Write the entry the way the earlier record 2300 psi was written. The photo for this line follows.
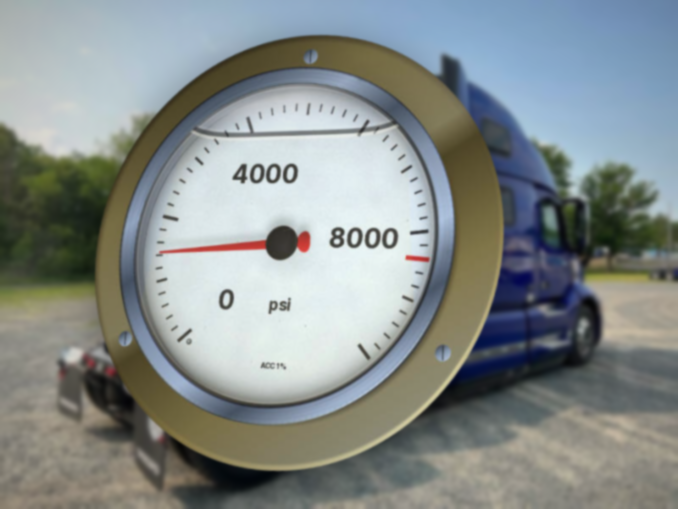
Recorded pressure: 1400 psi
